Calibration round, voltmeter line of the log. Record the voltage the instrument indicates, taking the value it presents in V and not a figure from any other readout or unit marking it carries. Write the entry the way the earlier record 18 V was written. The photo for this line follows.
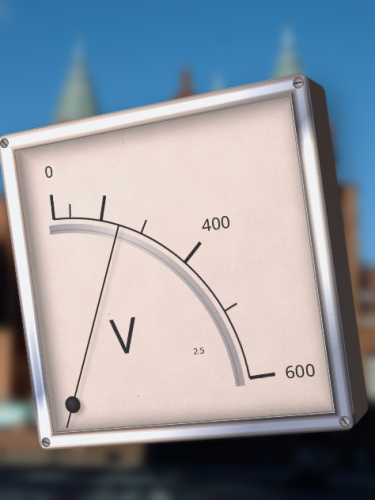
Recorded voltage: 250 V
